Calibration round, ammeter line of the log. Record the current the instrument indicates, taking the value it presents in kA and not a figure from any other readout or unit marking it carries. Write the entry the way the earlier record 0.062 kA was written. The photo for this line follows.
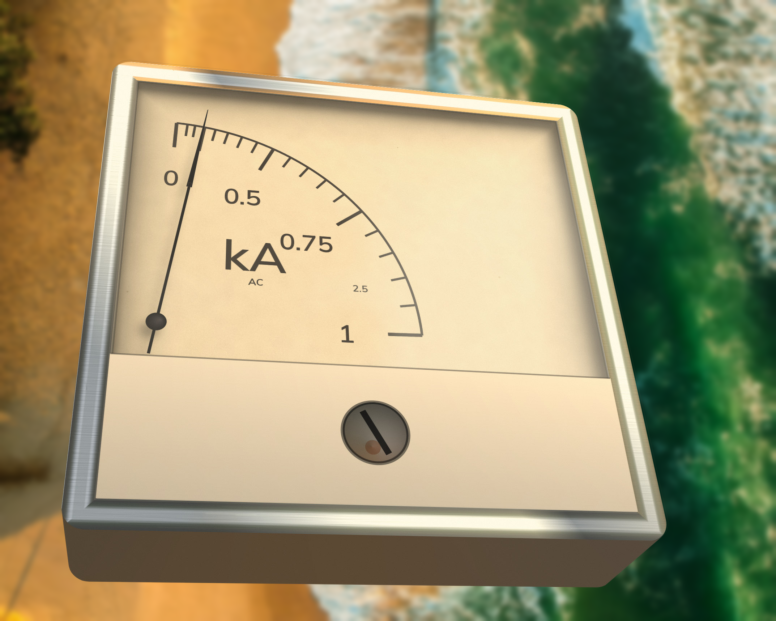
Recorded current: 0.25 kA
